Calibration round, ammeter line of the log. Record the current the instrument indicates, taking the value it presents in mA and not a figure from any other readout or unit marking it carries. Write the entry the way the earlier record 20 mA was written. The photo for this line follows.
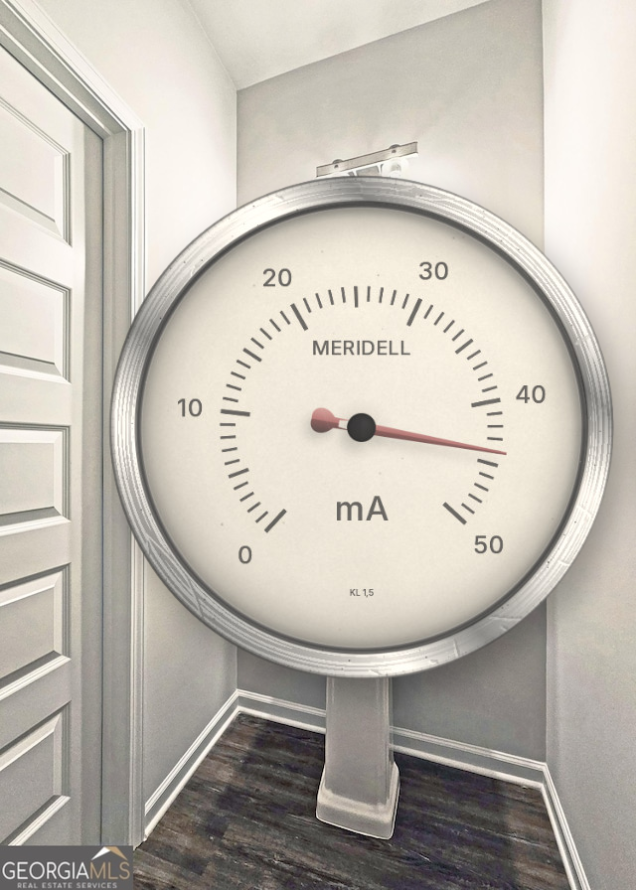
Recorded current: 44 mA
